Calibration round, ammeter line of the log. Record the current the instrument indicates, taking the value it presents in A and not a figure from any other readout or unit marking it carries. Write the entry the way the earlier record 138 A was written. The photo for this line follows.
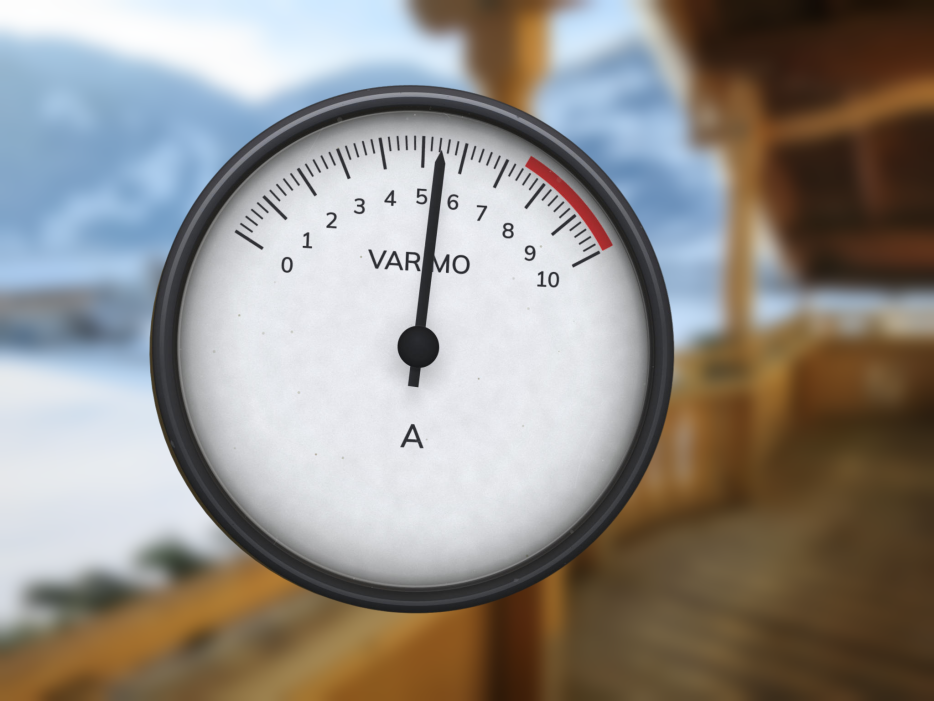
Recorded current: 5.4 A
